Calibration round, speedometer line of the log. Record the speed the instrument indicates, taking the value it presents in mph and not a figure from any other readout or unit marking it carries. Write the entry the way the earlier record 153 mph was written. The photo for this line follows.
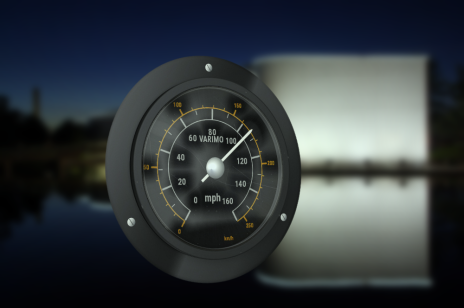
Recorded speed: 105 mph
